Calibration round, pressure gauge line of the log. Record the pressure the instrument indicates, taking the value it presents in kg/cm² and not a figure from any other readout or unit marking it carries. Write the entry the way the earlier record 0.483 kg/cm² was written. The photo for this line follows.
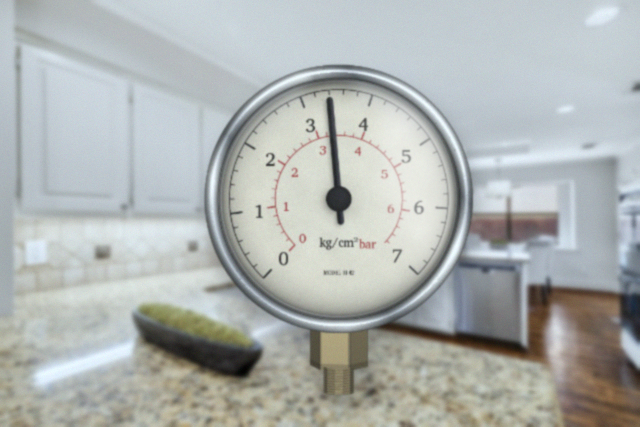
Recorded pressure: 3.4 kg/cm²
